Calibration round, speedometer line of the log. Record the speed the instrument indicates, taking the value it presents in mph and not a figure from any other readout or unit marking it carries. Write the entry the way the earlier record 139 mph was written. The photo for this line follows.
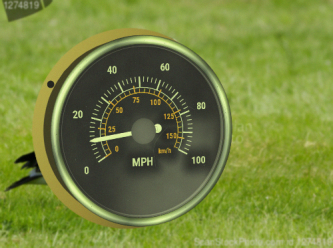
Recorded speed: 10 mph
